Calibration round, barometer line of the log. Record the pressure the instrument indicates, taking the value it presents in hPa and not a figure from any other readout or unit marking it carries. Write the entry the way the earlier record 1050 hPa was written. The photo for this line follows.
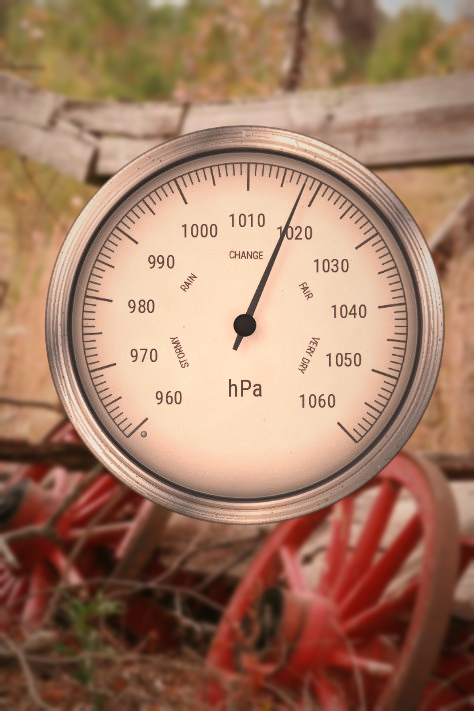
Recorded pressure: 1018 hPa
